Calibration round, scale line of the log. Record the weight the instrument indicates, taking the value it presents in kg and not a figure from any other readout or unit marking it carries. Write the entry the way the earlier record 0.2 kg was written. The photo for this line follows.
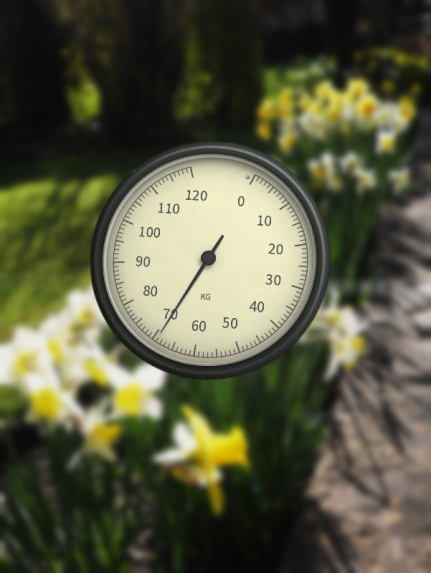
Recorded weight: 69 kg
